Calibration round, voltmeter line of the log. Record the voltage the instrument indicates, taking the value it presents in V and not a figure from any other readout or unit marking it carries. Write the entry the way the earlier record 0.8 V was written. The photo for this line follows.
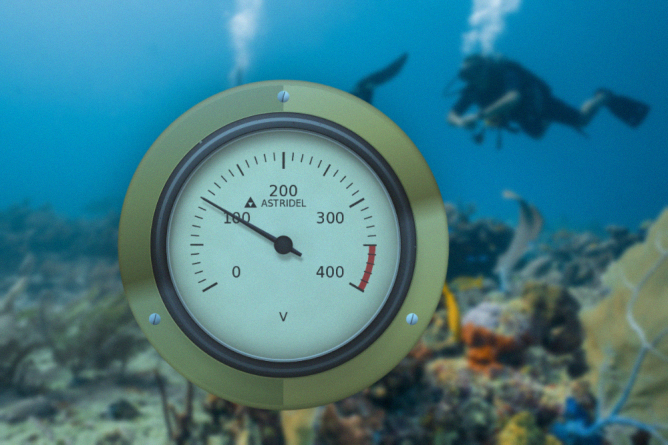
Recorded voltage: 100 V
